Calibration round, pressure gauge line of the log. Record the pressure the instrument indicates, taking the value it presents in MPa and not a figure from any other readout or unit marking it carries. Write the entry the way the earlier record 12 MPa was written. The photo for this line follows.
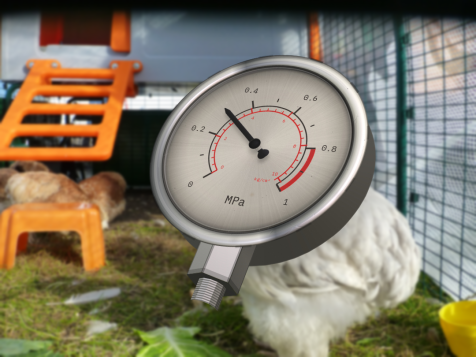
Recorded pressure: 0.3 MPa
